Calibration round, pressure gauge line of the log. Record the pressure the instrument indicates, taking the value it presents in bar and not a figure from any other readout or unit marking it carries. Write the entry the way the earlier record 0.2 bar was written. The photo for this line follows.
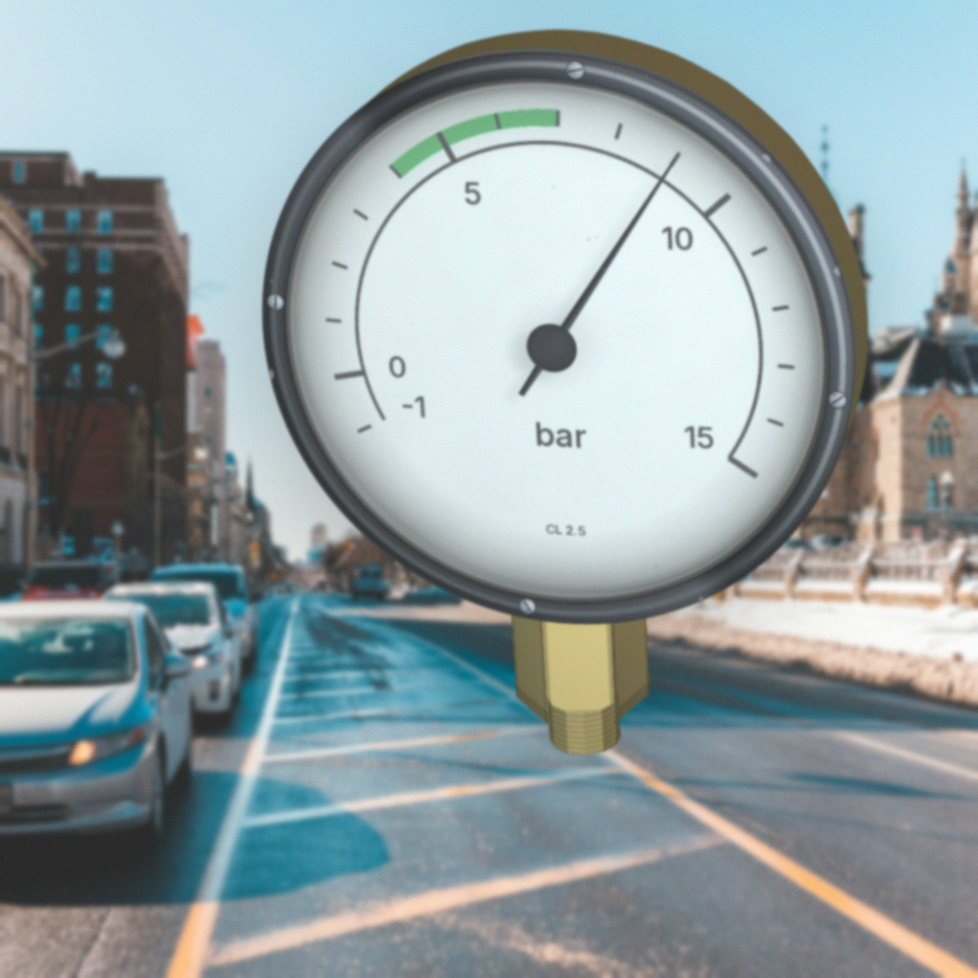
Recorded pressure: 9 bar
